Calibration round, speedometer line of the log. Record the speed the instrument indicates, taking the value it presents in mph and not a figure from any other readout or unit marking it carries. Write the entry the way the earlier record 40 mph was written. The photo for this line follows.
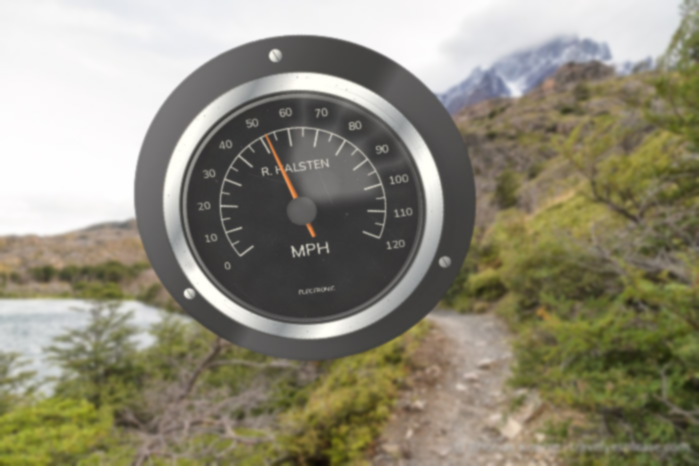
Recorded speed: 52.5 mph
